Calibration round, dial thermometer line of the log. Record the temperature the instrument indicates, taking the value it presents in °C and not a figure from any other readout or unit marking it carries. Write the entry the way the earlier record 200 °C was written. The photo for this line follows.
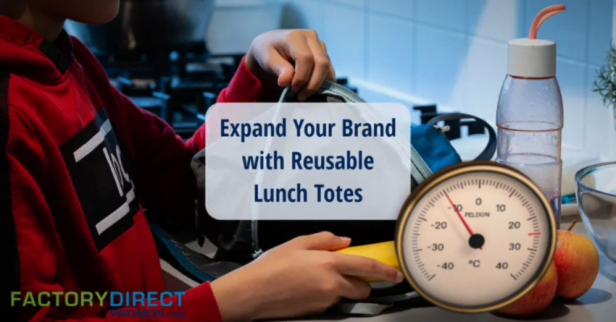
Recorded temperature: -10 °C
